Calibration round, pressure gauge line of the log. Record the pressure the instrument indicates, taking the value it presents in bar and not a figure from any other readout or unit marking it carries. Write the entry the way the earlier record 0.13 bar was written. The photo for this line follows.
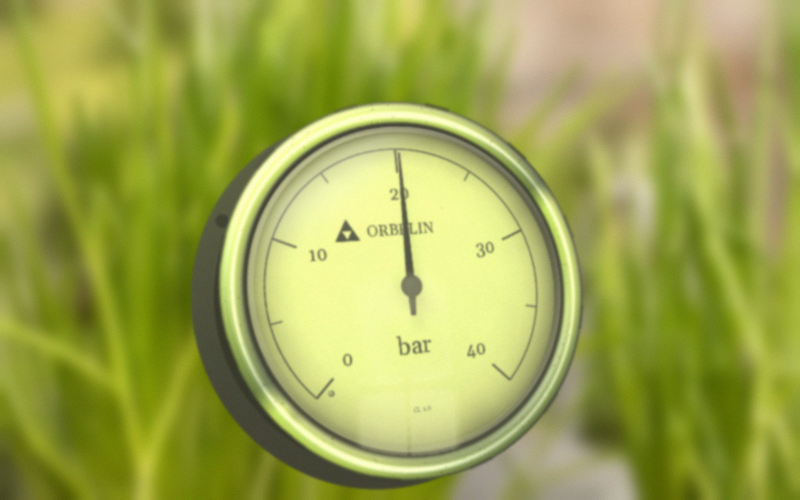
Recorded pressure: 20 bar
